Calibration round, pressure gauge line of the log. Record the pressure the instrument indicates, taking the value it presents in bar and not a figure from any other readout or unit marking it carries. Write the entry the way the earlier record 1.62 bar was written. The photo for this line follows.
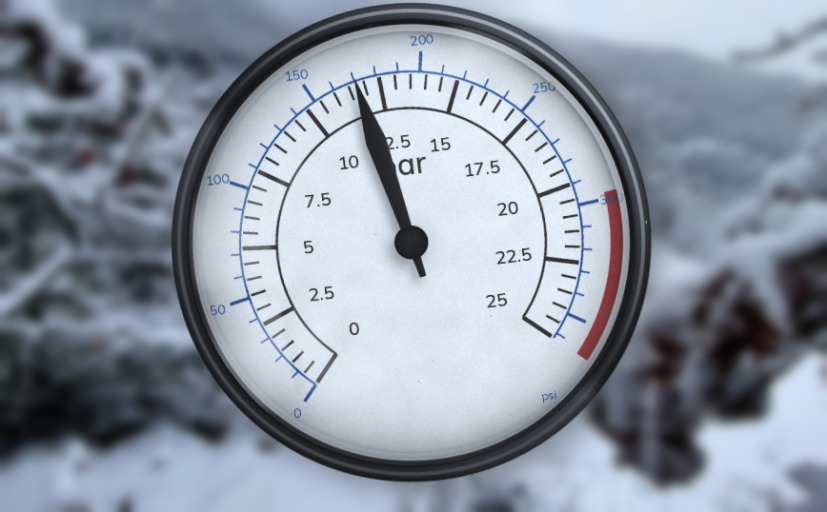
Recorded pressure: 11.75 bar
